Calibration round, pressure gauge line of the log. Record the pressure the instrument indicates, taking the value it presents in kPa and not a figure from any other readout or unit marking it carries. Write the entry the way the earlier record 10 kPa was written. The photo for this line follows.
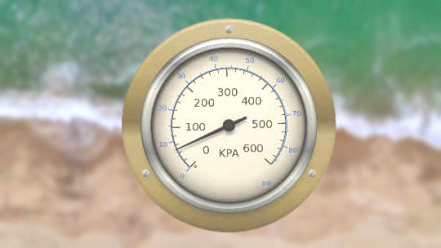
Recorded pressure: 50 kPa
